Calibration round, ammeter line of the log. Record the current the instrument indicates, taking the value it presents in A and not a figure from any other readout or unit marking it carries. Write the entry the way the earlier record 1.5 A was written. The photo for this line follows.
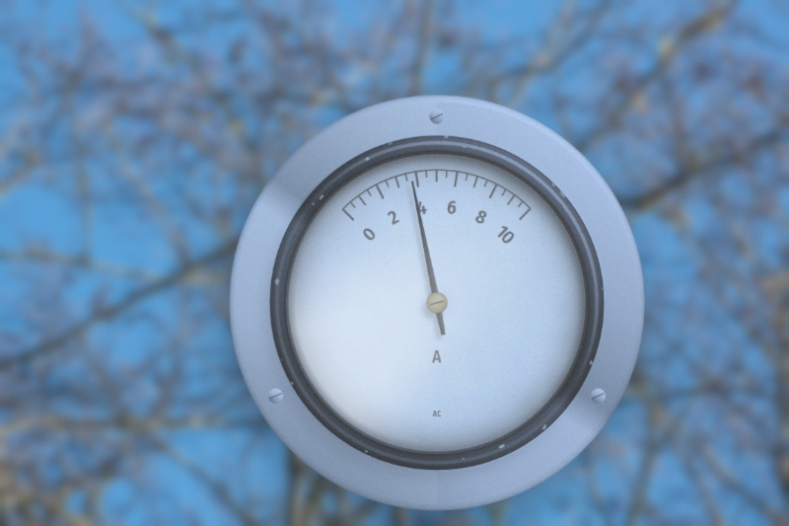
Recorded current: 3.75 A
